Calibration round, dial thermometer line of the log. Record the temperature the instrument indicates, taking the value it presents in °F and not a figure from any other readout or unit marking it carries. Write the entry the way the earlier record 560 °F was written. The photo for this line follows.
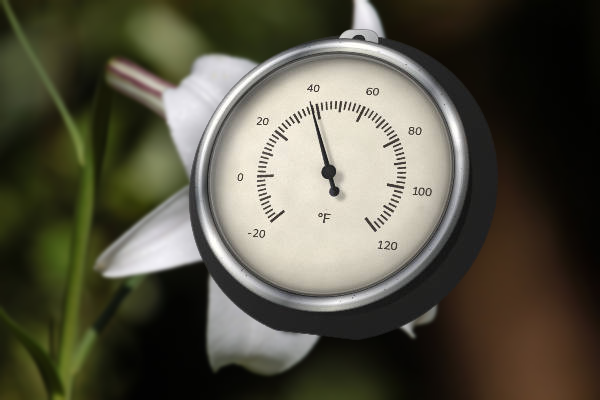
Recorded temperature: 38 °F
